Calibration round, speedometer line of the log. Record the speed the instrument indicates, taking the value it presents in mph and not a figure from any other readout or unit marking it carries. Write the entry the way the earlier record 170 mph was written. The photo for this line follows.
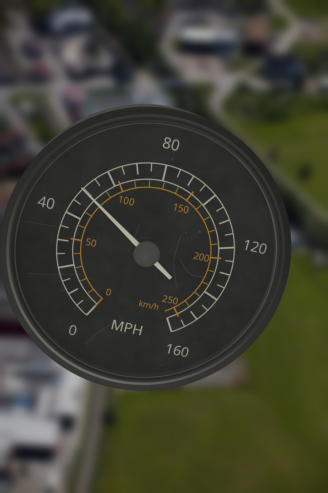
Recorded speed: 50 mph
